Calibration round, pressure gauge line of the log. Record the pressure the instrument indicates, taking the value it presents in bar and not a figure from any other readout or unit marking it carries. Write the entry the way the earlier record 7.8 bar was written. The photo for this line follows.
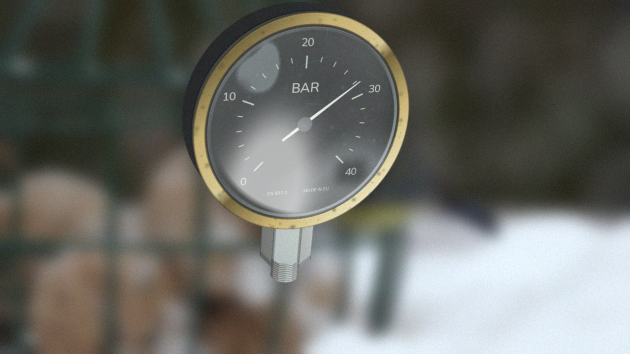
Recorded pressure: 28 bar
